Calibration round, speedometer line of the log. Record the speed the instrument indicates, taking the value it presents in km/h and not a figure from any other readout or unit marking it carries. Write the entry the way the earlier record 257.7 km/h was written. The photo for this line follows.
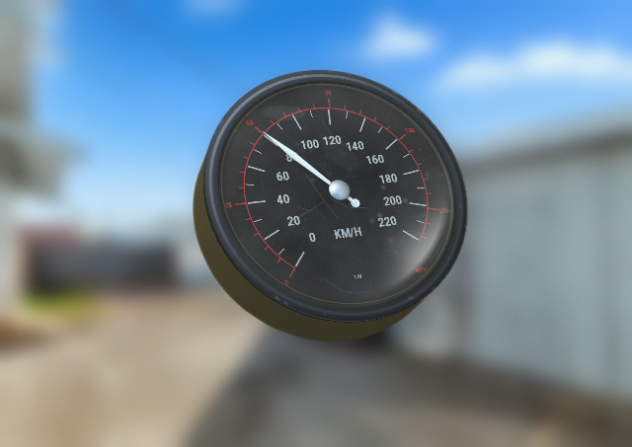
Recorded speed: 80 km/h
